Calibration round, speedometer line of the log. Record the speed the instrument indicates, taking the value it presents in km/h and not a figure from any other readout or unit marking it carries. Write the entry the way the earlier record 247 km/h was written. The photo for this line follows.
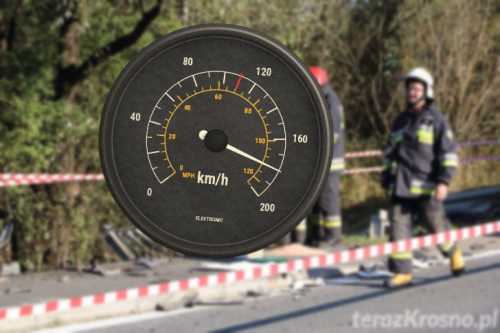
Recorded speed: 180 km/h
